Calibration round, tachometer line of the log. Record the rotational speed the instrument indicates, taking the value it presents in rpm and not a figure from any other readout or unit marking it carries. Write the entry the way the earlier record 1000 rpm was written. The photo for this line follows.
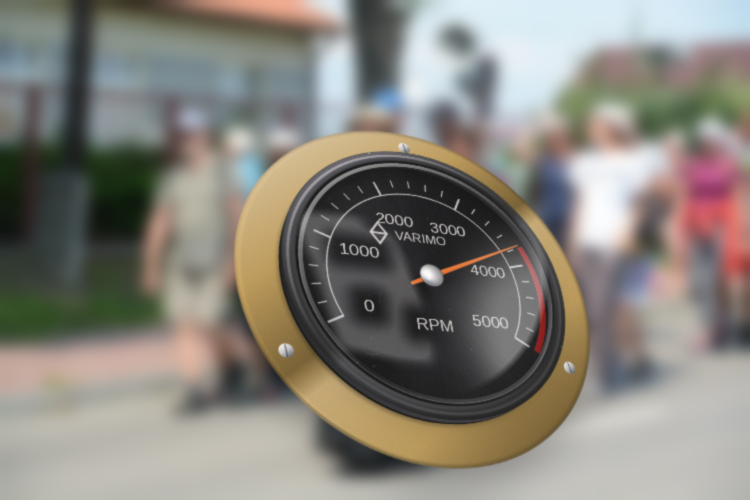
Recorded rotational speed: 3800 rpm
